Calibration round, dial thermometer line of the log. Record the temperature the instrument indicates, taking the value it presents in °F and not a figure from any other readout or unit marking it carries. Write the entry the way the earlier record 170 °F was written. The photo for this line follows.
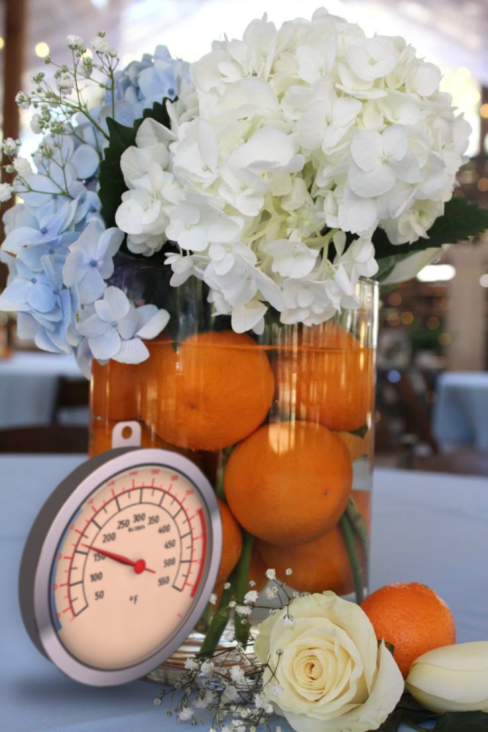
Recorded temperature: 162.5 °F
